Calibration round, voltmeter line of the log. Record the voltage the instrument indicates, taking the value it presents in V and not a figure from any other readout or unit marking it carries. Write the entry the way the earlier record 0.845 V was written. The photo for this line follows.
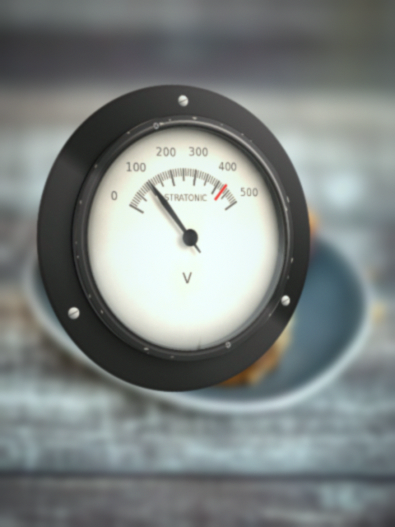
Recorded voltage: 100 V
